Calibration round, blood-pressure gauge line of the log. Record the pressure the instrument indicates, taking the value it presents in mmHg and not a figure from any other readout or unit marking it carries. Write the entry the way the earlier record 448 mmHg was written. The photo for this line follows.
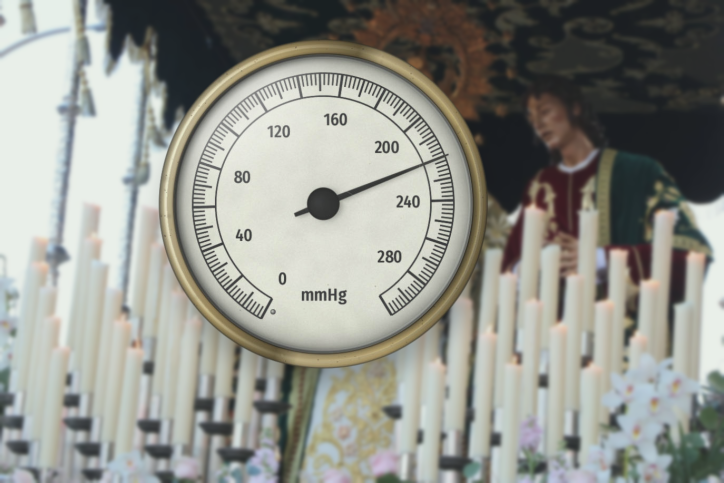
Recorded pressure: 220 mmHg
